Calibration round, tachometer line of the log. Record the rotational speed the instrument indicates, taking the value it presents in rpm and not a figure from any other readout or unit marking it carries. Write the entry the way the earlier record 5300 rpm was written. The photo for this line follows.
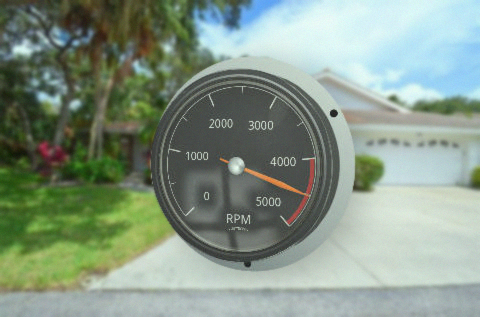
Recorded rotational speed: 4500 rpm
